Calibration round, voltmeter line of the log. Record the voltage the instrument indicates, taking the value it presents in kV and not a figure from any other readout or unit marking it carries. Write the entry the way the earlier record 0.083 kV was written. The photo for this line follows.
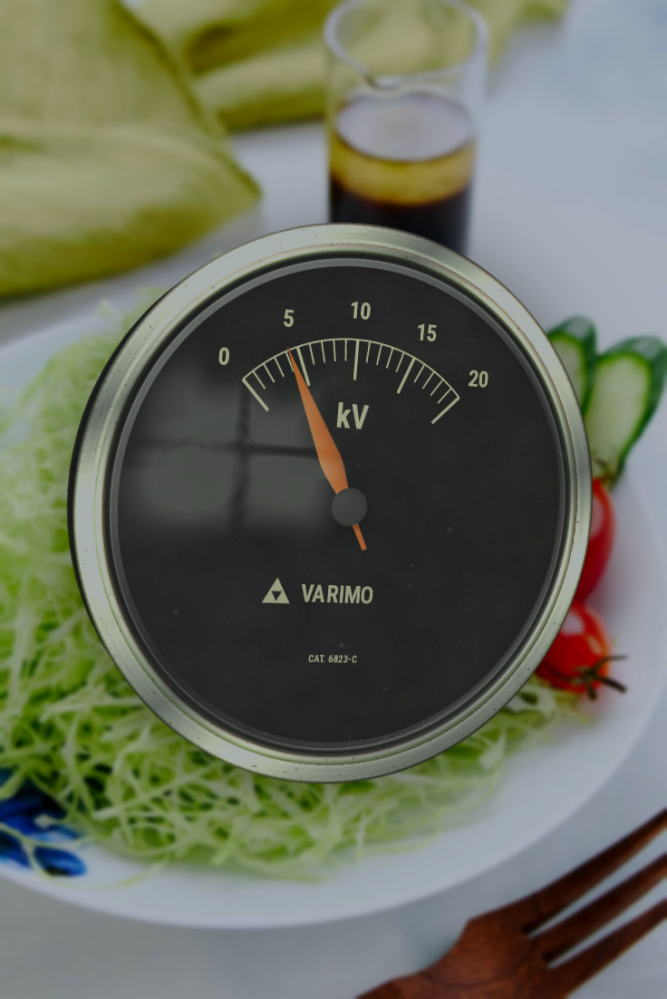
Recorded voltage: 4 kV
